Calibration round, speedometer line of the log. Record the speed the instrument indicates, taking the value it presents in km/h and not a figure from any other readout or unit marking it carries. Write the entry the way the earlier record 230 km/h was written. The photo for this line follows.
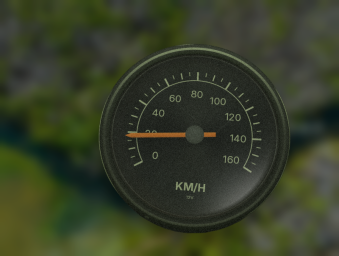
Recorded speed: 17.5 km/h
